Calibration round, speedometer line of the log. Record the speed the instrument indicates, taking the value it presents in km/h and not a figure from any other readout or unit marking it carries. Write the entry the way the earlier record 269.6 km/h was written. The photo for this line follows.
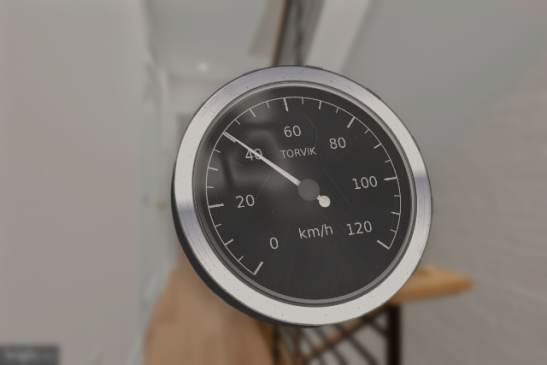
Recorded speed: 40 km/h
